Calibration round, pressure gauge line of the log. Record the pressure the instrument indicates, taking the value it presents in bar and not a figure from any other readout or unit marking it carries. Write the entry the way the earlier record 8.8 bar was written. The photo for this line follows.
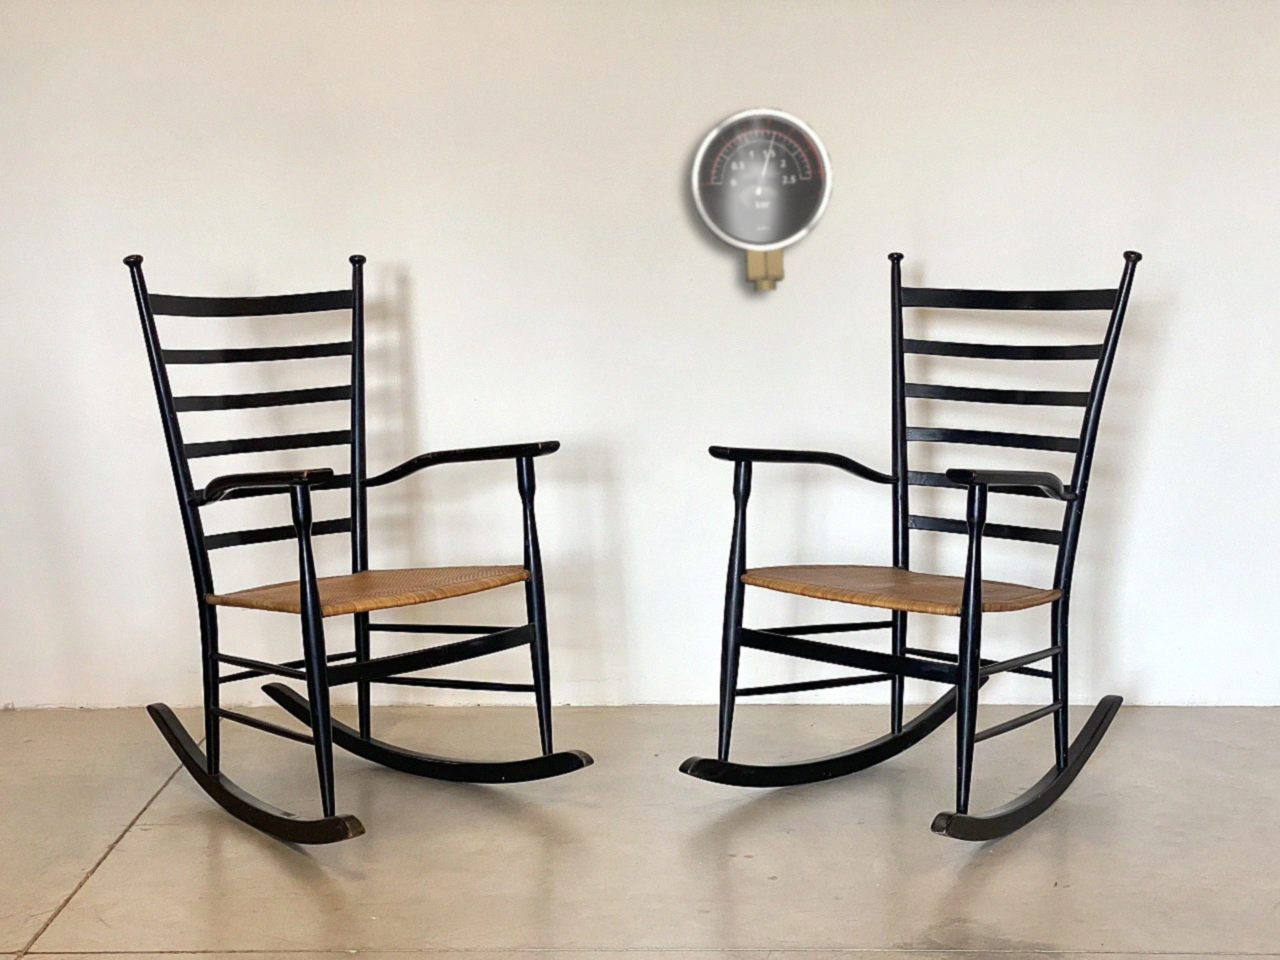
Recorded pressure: 1.5 bar
